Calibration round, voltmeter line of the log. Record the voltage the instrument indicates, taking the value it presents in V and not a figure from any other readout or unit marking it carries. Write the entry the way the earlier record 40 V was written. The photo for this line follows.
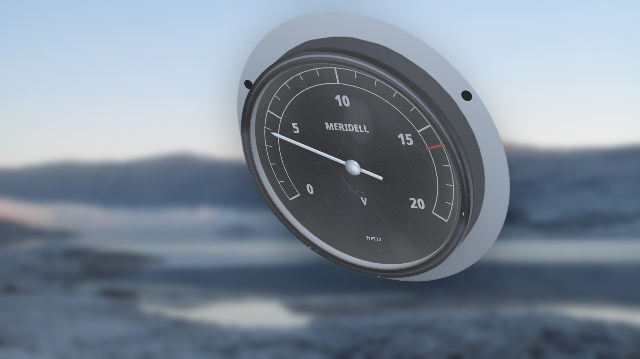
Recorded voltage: 4 V
